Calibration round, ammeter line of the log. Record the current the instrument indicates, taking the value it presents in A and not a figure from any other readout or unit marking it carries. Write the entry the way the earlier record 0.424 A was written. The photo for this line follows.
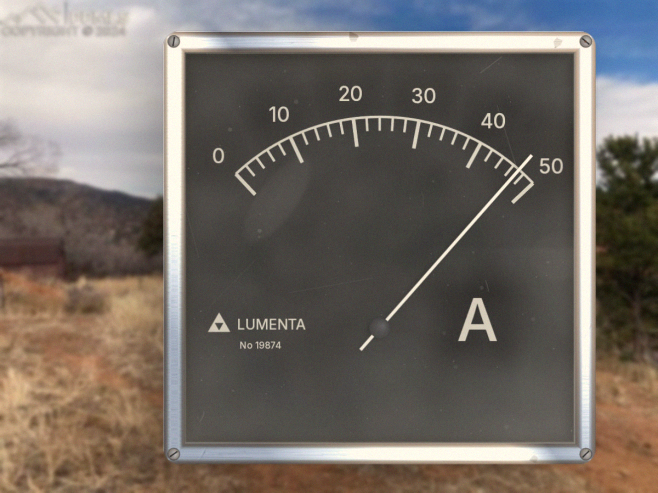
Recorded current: 47 A
